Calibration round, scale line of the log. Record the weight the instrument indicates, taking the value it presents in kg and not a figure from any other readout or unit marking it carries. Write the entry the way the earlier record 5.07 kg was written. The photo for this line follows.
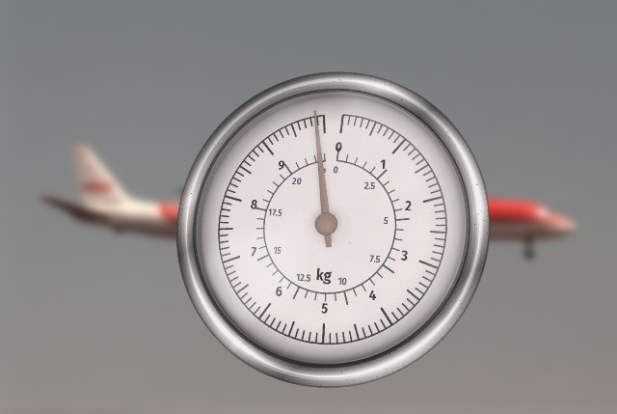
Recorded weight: 9.9 kg
